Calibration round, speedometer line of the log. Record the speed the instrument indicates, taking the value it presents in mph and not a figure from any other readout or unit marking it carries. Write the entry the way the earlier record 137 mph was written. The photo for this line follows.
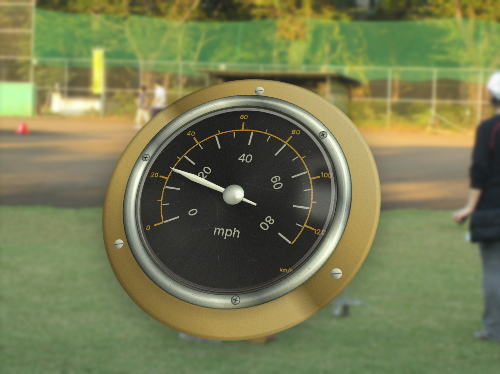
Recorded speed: 15 mph
